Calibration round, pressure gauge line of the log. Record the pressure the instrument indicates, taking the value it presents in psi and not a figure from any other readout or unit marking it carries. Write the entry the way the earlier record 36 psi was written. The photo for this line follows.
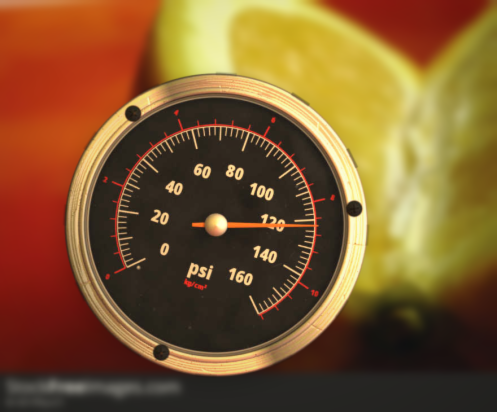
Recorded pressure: 122 psi
